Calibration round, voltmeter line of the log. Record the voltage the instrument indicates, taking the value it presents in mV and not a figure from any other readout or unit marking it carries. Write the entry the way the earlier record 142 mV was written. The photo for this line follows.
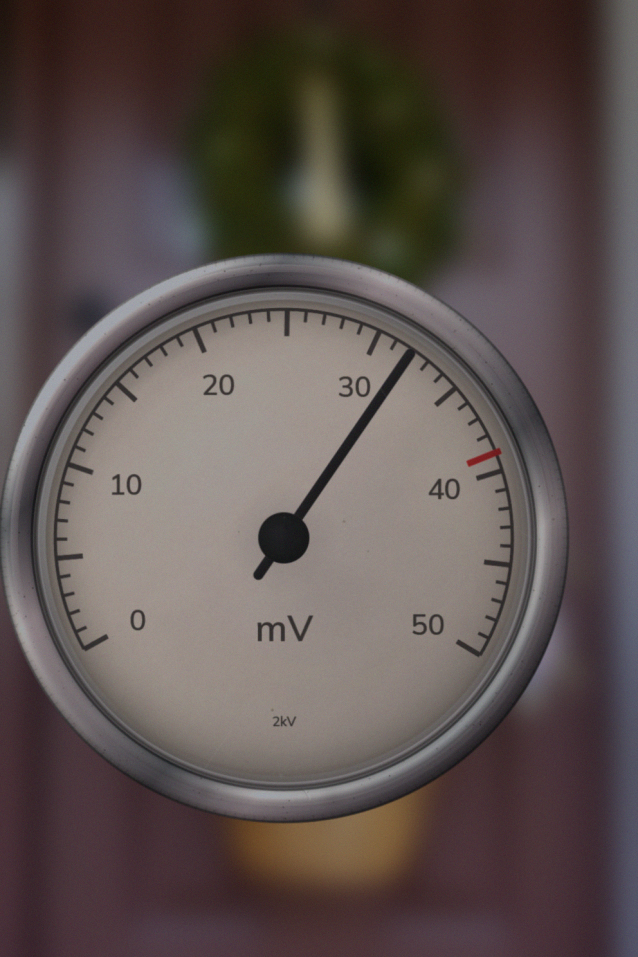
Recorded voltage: 32 mV
